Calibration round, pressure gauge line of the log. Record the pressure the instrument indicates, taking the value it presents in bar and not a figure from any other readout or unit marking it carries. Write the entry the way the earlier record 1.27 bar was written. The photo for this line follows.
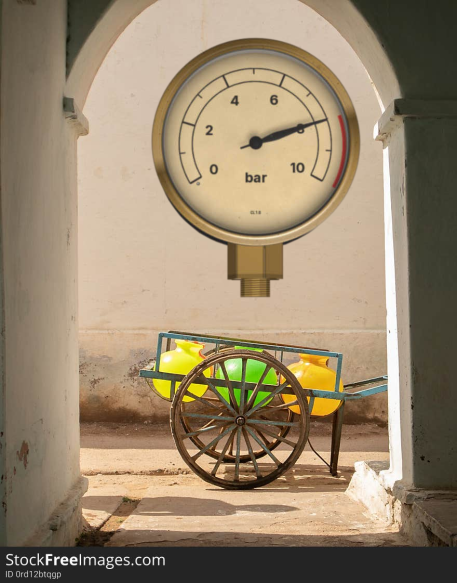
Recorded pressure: 8 bar
